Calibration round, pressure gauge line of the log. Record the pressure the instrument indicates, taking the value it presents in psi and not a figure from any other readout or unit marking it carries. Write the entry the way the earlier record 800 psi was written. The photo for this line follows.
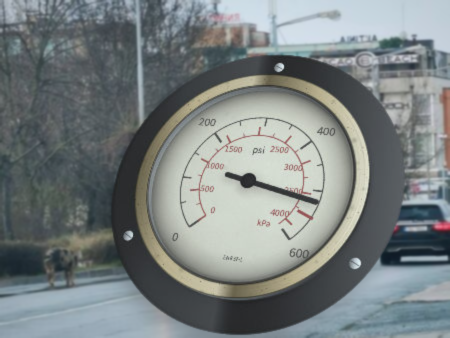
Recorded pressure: 525 psi
